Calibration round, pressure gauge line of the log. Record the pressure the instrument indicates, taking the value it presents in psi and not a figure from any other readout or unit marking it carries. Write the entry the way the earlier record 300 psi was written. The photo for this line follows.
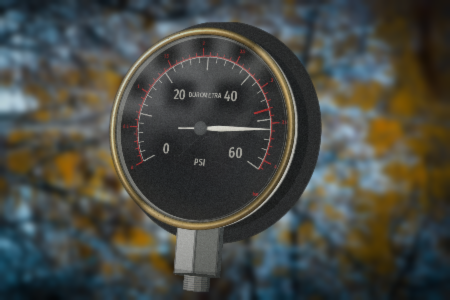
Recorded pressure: 52 psi
